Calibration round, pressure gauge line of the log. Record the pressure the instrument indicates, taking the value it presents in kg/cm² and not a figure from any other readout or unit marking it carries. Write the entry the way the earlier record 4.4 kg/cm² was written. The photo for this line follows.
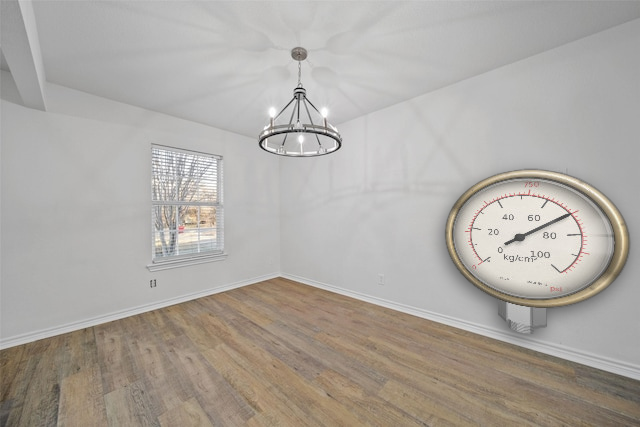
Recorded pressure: 70 kg/cm²
